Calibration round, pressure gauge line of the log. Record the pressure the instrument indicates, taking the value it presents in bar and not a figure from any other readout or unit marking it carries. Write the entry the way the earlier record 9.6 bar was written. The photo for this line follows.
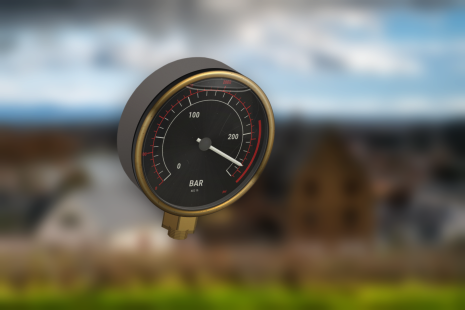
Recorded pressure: 235 bar
